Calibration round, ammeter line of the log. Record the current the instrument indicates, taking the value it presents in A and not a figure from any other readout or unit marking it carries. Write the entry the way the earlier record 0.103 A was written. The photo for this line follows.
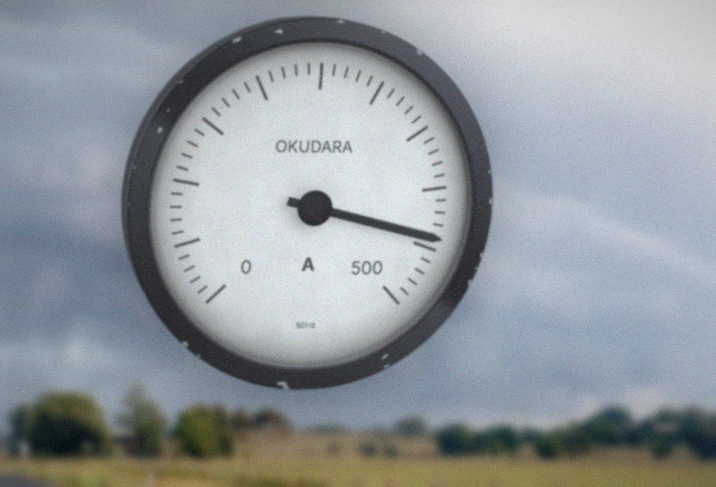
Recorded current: 440 A
